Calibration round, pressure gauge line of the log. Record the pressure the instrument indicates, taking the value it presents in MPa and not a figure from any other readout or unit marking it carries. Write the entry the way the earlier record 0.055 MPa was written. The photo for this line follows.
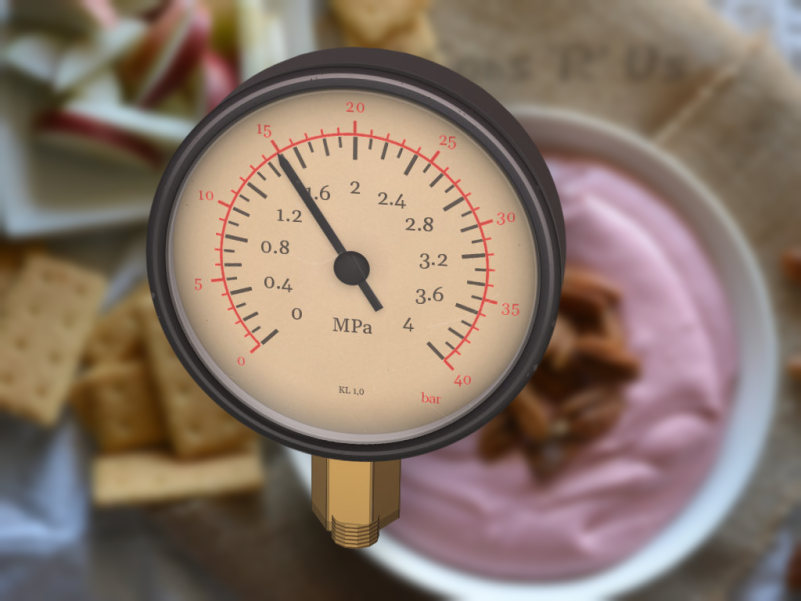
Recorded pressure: 1.5 MPa
